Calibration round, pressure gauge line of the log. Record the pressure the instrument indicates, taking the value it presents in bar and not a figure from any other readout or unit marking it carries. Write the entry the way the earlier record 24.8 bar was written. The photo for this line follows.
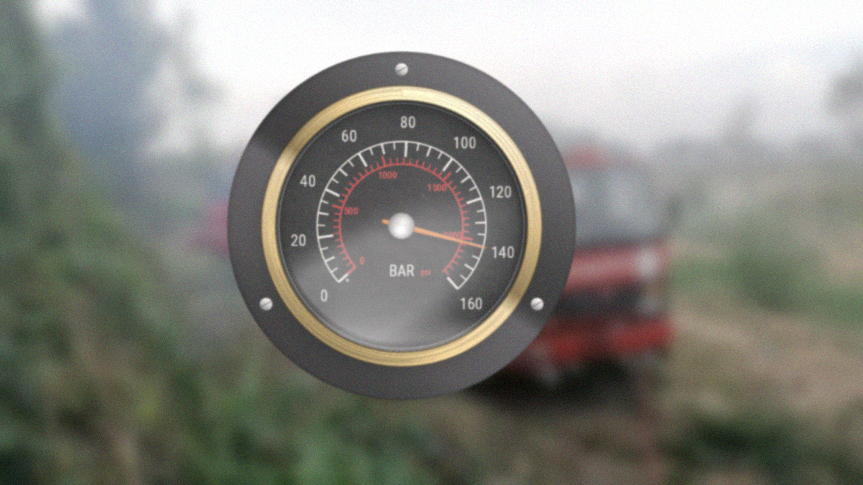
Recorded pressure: 140 bar
